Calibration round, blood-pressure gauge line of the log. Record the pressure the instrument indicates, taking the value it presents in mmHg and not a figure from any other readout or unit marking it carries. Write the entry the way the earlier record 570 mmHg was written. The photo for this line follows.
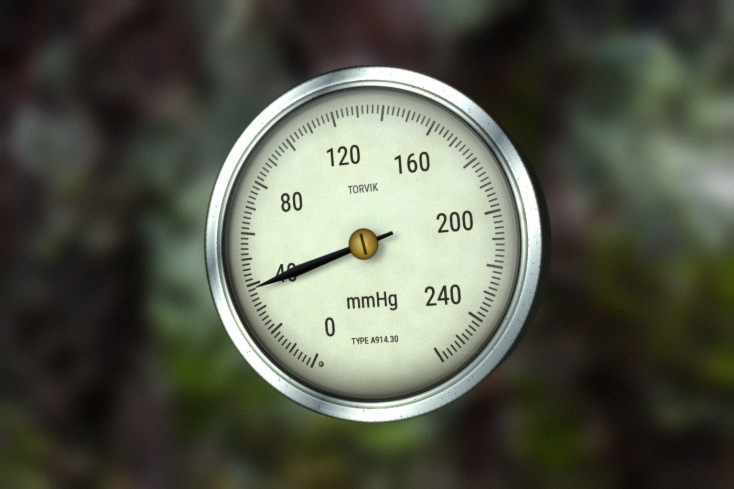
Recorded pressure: 38 mmHg
